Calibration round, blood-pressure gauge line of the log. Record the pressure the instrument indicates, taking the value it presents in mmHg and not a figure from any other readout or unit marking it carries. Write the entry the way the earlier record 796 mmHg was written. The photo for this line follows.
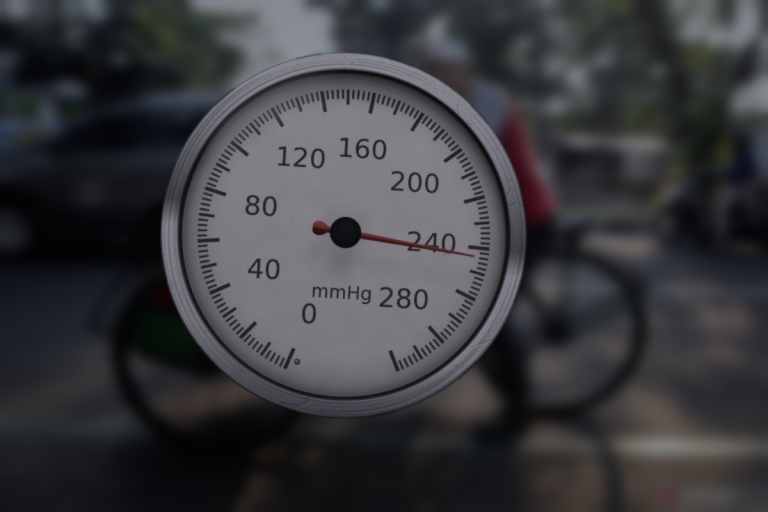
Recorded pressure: 244 mmHg
